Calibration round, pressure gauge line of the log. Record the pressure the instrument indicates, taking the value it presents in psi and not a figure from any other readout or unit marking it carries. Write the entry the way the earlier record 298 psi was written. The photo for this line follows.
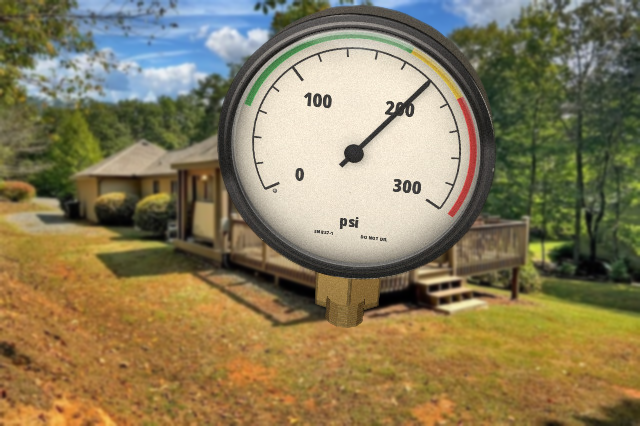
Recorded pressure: 200 psi
